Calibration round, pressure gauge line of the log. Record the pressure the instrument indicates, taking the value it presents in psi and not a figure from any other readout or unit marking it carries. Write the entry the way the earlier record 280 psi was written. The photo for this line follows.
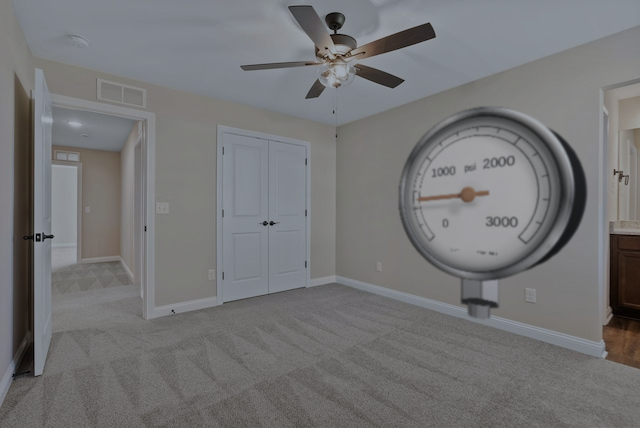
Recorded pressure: 500 psi
